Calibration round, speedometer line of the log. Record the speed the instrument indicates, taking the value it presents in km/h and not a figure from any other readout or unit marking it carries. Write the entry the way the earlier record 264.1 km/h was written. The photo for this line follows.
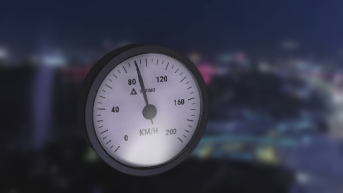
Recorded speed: 90 km/h
